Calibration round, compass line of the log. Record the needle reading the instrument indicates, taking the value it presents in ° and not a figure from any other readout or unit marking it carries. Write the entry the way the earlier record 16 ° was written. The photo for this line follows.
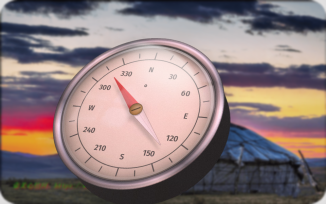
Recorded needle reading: 315 °
